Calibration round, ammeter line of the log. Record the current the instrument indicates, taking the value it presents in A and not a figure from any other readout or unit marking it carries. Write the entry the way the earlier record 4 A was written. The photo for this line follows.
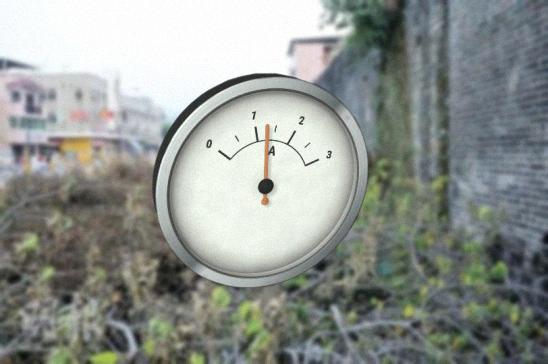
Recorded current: 1.25 A
